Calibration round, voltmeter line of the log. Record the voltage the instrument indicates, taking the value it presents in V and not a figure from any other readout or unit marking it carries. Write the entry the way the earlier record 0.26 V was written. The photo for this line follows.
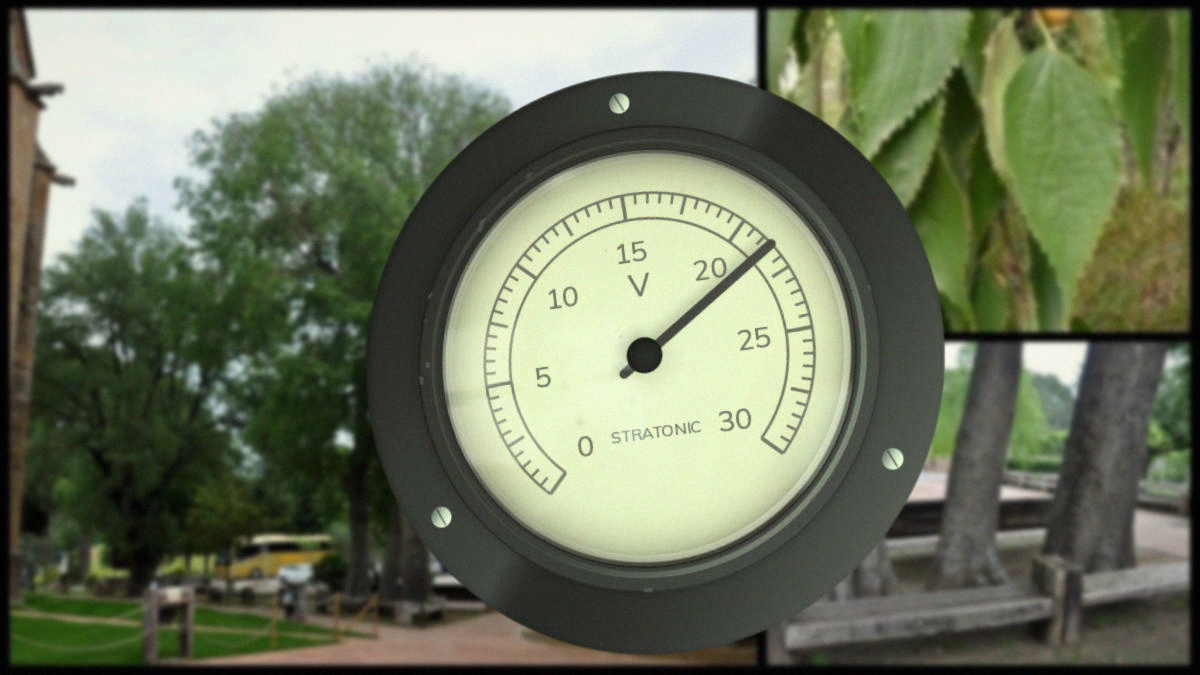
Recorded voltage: 21.5 V
